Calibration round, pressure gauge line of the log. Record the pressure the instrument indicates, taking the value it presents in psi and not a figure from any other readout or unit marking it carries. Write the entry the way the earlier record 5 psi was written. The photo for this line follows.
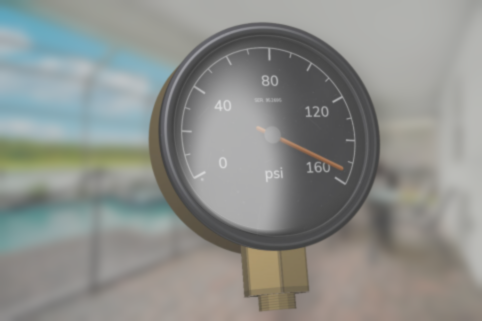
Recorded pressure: 155 psi
